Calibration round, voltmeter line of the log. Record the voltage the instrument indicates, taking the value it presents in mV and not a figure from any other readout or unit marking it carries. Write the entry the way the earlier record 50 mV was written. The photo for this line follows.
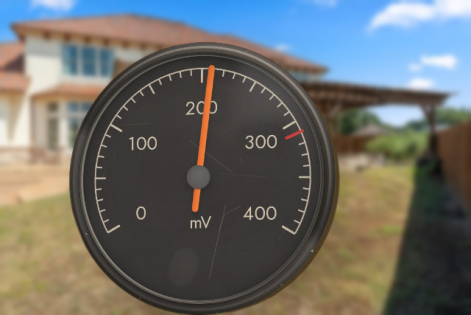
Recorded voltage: 210 mV
